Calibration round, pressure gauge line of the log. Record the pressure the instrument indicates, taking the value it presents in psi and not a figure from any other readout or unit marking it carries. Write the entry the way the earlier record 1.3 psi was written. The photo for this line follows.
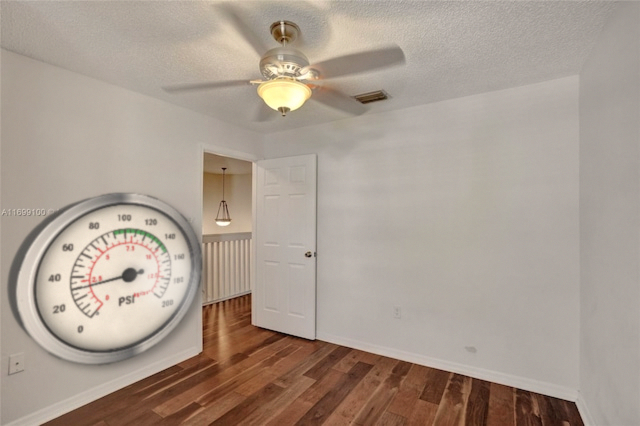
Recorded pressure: 30 psi
